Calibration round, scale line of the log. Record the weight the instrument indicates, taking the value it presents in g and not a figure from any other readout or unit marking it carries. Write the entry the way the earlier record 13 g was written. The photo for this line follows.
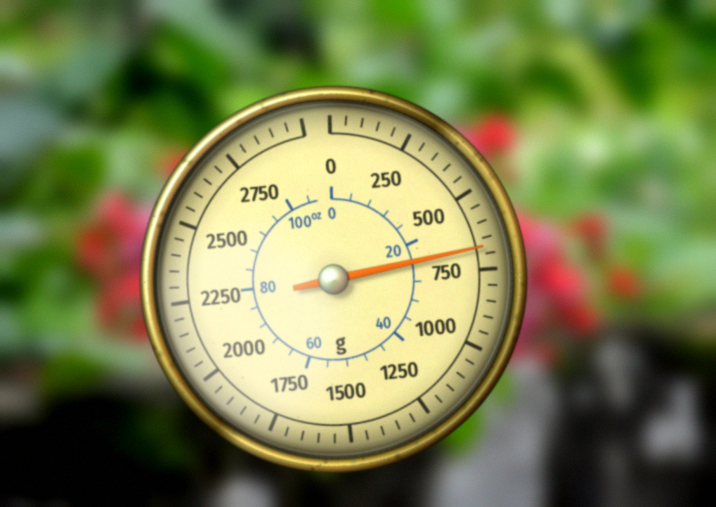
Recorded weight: 675 g
